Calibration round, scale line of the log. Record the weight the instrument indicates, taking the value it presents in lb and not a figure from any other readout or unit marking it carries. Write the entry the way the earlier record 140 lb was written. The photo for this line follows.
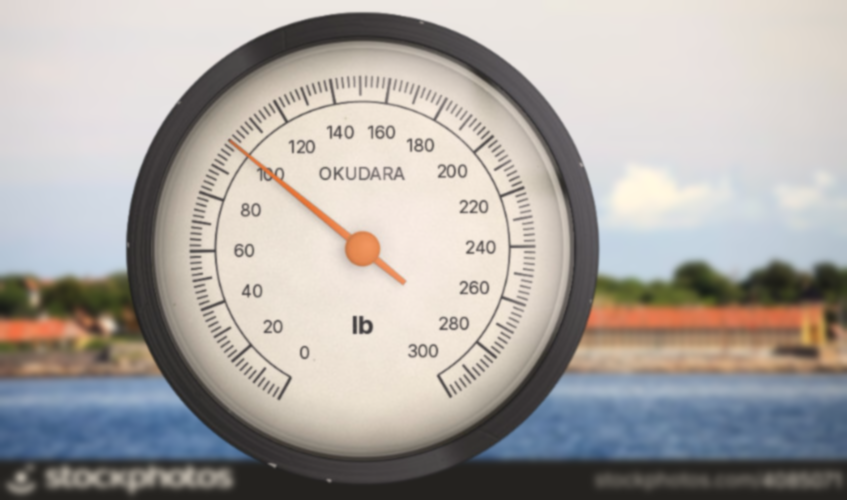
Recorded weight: 100 lb
